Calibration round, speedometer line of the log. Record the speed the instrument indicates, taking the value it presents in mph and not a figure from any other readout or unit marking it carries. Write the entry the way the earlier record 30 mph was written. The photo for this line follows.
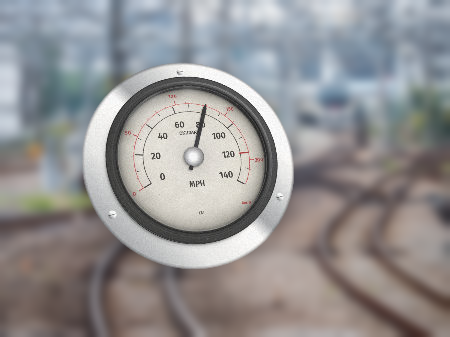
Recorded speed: 80 mph
